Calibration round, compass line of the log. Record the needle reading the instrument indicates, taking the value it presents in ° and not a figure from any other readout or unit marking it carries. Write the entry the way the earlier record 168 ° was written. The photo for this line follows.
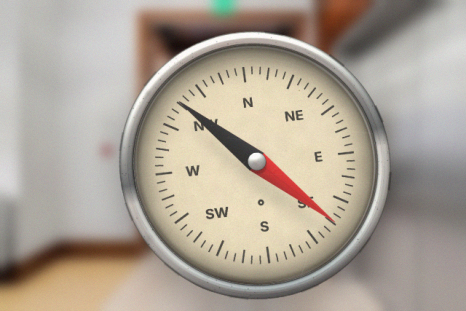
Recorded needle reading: 135 °
